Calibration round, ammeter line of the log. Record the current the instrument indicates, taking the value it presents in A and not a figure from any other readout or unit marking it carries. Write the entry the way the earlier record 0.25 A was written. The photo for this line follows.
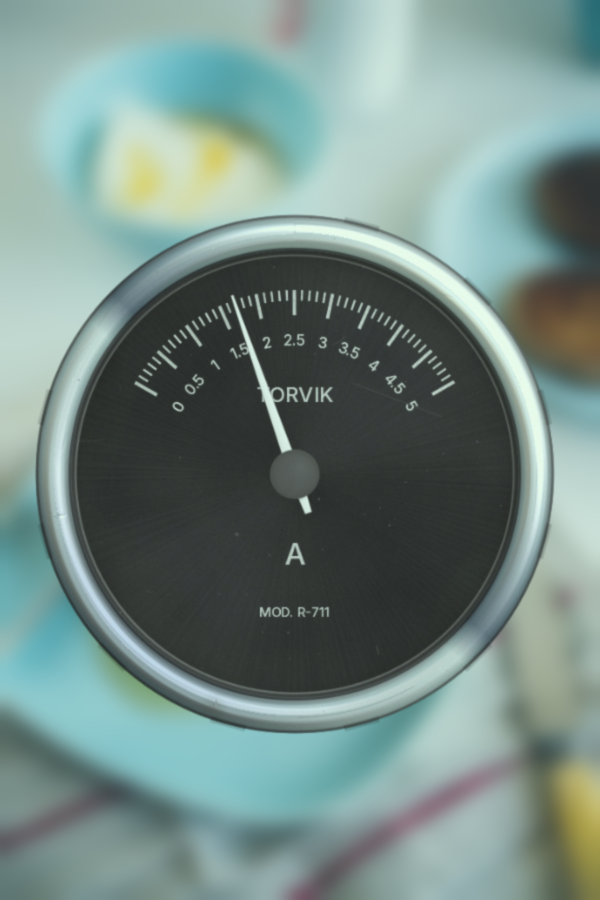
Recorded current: 1.7 A
